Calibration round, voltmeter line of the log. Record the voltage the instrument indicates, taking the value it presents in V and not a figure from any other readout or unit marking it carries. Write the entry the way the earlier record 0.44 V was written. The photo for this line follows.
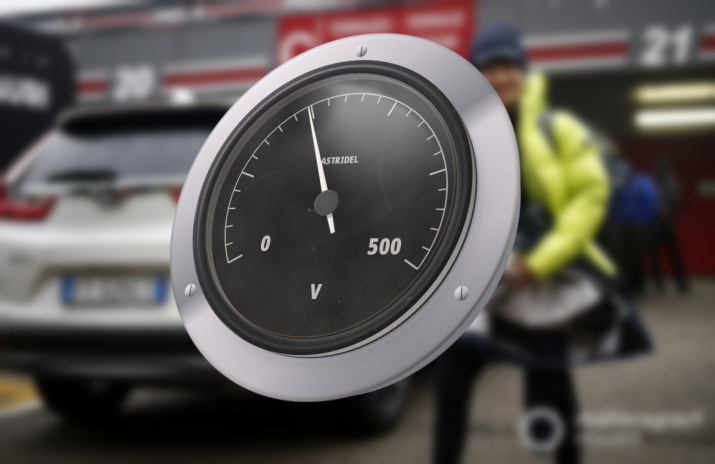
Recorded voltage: 200 V
